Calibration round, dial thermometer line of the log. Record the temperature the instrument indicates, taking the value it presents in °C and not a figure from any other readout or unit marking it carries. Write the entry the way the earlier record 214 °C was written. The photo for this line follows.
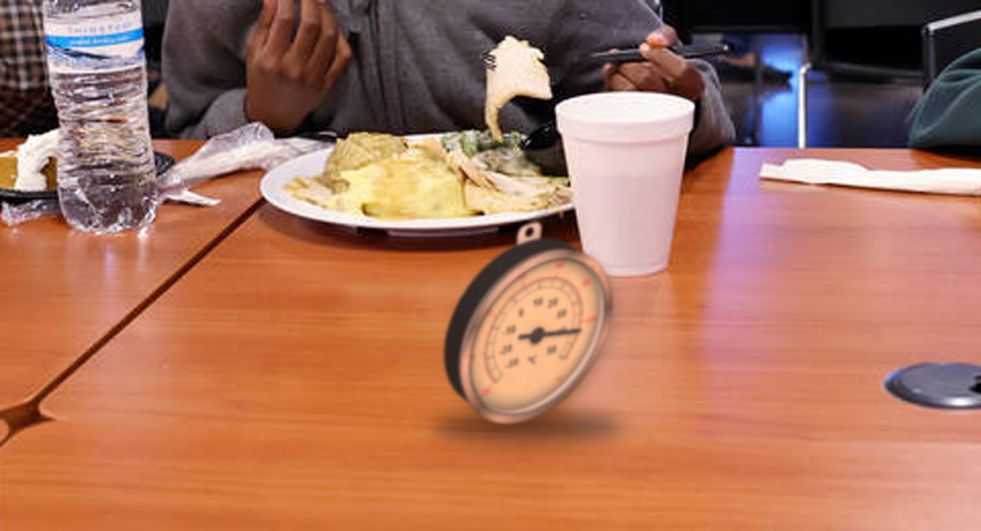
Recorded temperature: 40 °C
